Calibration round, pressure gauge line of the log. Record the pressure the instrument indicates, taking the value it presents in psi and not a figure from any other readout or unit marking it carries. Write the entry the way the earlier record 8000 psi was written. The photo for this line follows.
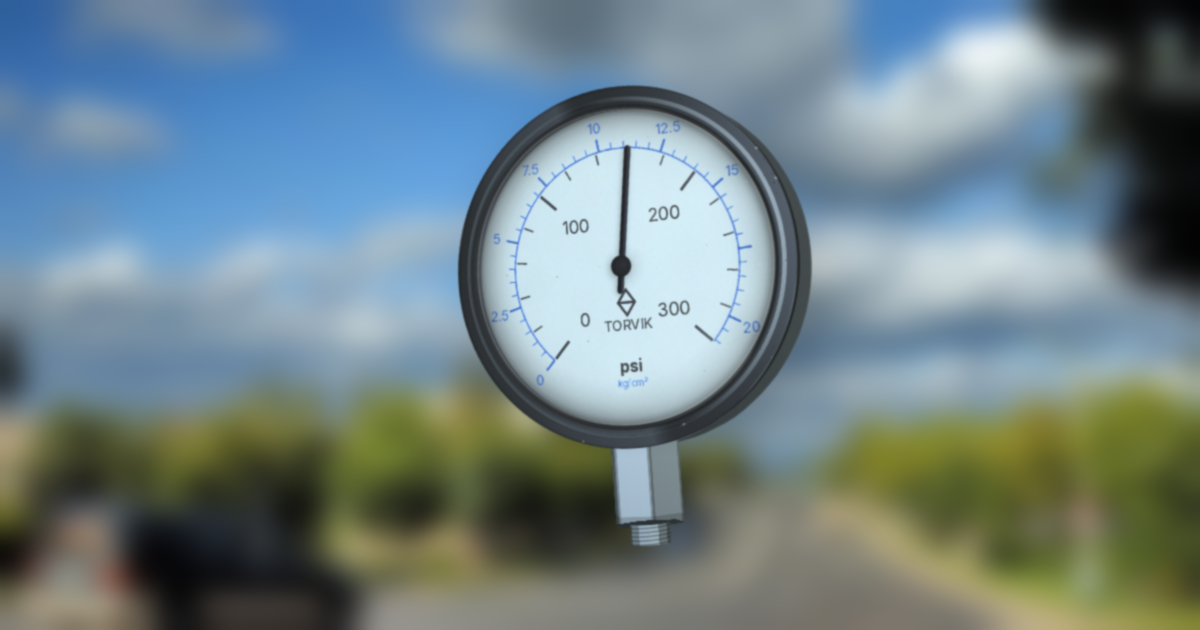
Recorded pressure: 160 psi
